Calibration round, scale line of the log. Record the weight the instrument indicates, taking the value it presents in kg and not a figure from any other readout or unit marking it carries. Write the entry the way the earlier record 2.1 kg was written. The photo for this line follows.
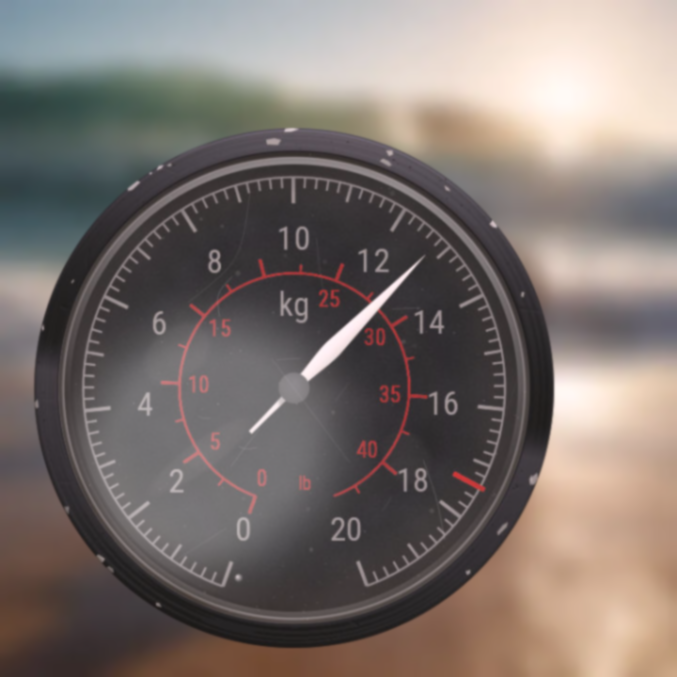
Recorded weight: 12.8 kg
